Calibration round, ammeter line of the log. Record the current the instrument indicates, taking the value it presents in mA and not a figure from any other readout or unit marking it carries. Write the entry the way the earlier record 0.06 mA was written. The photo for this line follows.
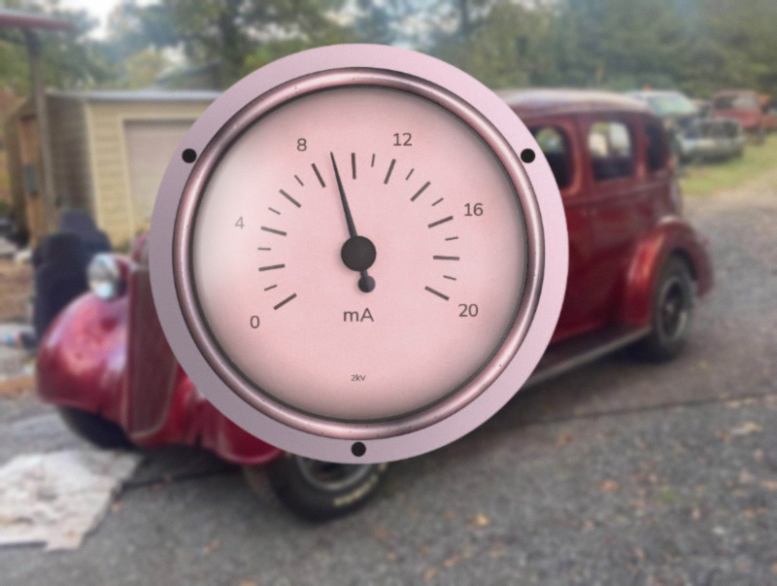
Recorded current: 9 mA
